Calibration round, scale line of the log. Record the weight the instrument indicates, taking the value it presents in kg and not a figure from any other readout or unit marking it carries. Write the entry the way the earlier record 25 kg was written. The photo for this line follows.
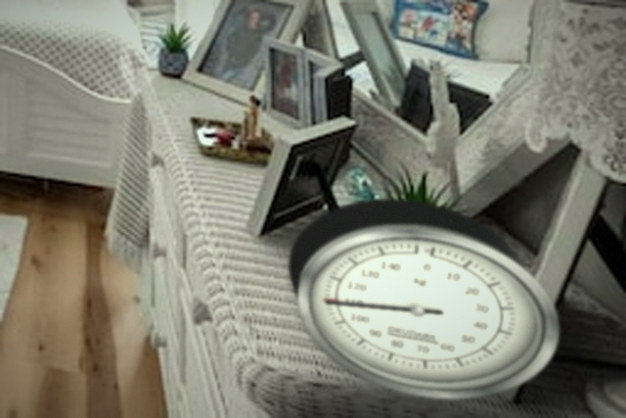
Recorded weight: 110 kg
